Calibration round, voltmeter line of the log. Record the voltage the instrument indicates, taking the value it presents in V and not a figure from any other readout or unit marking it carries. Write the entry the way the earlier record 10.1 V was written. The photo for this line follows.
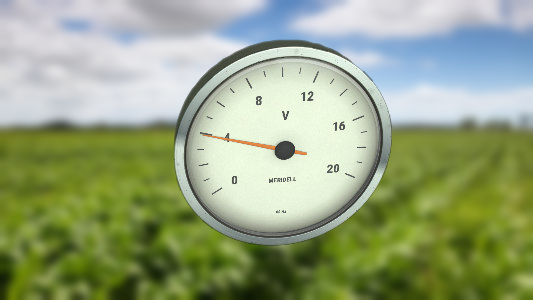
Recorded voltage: 4 V
